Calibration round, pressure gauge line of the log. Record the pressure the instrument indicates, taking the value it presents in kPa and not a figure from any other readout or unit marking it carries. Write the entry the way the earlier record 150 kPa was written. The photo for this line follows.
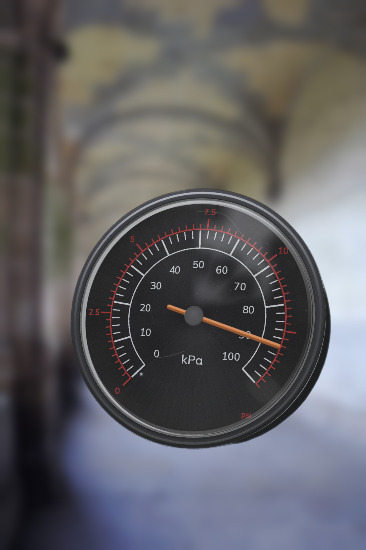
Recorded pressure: 90 kPa
